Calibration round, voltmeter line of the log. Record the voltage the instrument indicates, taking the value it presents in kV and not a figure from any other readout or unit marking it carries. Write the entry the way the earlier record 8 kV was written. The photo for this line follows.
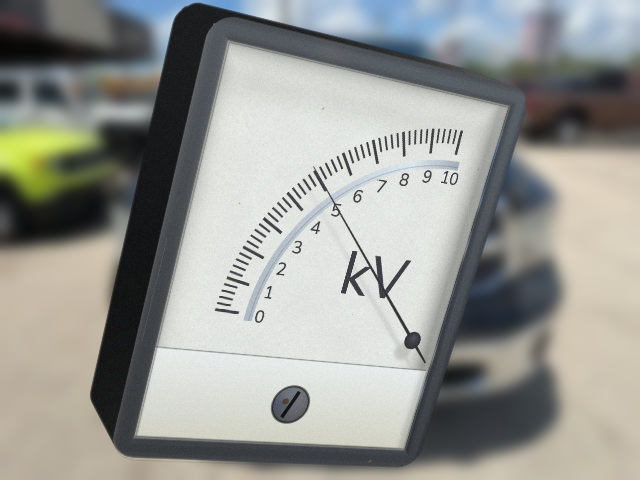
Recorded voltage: 5 kV
